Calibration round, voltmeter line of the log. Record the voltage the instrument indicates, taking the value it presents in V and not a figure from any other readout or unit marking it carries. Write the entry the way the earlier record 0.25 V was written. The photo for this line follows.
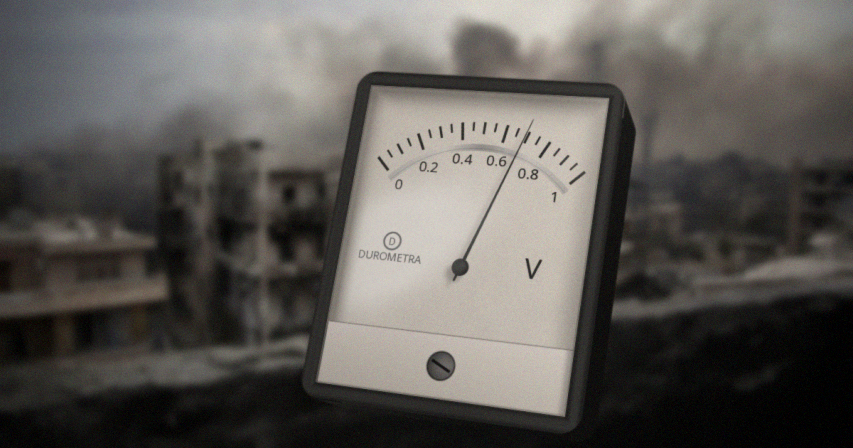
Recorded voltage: 0.7 V
